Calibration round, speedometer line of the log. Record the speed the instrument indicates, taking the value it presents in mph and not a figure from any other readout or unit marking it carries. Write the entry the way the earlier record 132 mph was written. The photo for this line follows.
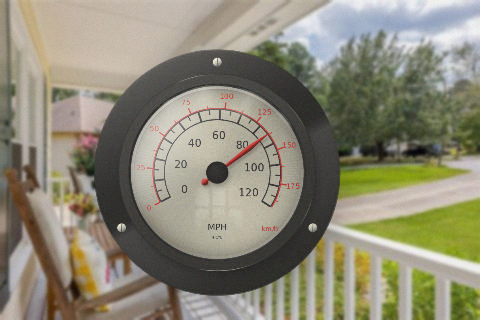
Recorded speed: 85 mph
